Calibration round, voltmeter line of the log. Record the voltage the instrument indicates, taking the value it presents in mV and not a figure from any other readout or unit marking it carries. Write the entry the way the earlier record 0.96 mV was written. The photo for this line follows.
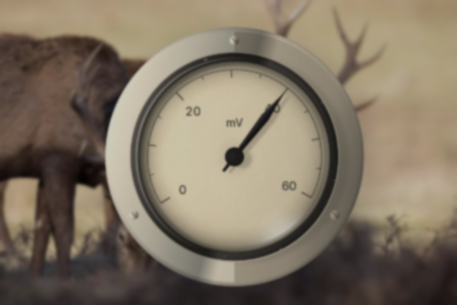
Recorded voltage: 40 mV
